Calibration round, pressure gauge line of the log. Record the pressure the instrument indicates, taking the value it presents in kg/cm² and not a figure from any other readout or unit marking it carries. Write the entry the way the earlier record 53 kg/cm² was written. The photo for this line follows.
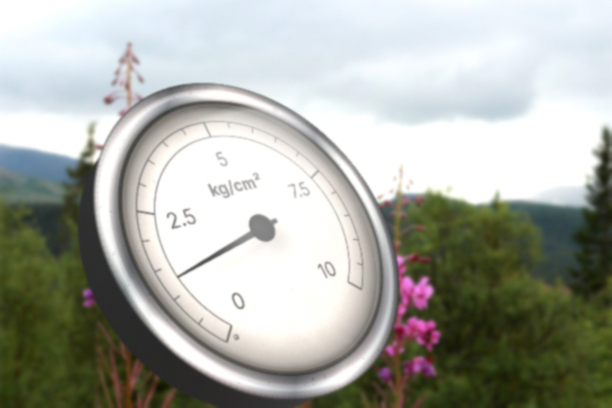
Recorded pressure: 1.25 kg/cm²
